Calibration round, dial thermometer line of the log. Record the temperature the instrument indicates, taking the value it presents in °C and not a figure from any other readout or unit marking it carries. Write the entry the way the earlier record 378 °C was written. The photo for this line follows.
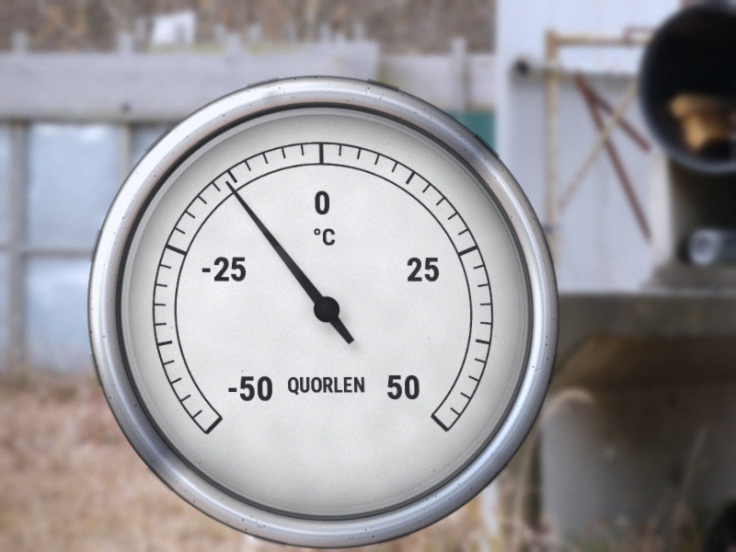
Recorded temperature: -13.75 °C
